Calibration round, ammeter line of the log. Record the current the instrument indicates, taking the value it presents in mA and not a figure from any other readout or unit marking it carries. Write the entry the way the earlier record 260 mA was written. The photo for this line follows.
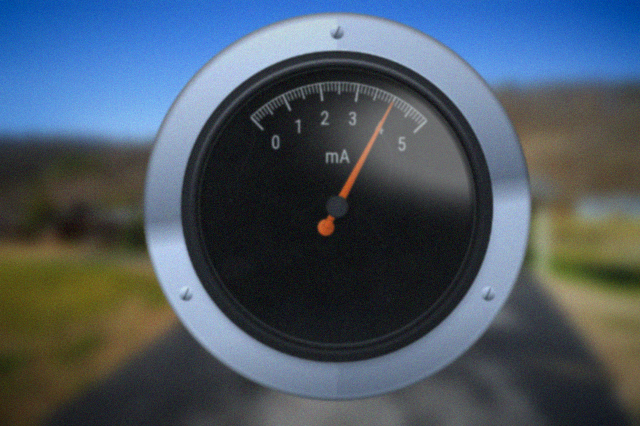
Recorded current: 4 mA
